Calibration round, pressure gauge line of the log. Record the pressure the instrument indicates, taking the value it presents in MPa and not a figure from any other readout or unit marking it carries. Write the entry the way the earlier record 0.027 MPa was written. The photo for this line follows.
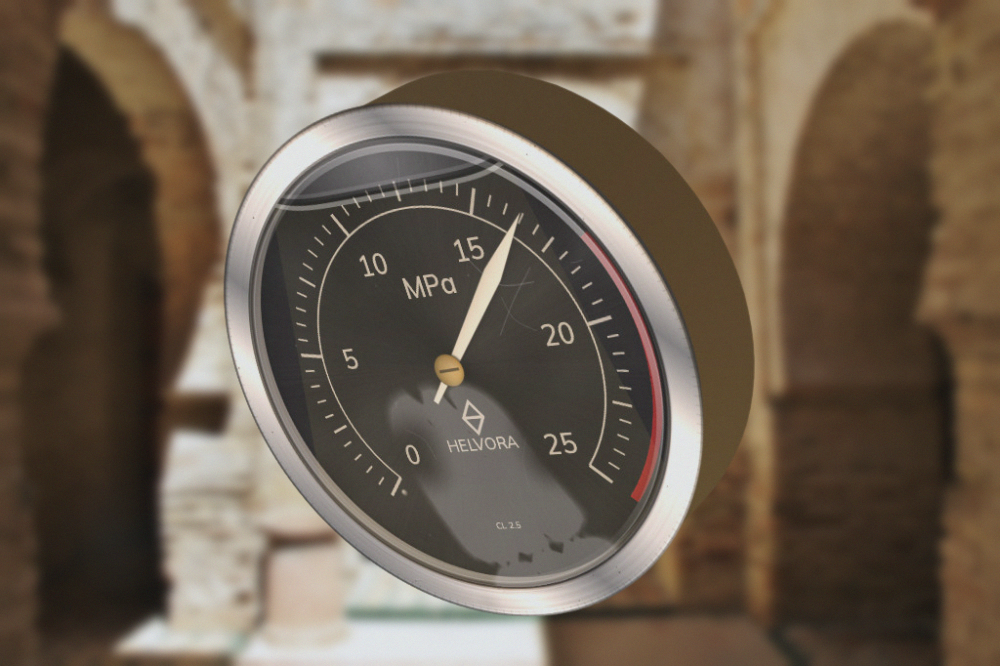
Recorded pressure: 16.5 MPa
